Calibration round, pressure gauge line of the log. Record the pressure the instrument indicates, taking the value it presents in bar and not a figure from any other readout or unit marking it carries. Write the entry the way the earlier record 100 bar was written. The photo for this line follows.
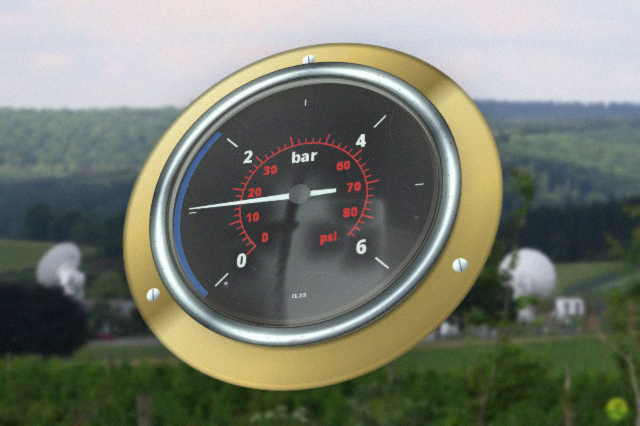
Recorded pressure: 1 bar
